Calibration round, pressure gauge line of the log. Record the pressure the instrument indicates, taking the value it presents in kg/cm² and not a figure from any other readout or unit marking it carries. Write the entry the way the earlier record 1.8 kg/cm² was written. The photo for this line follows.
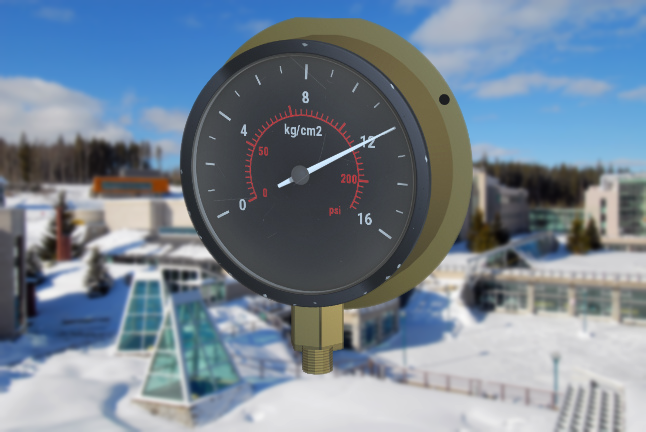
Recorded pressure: 12 kg/cm²
